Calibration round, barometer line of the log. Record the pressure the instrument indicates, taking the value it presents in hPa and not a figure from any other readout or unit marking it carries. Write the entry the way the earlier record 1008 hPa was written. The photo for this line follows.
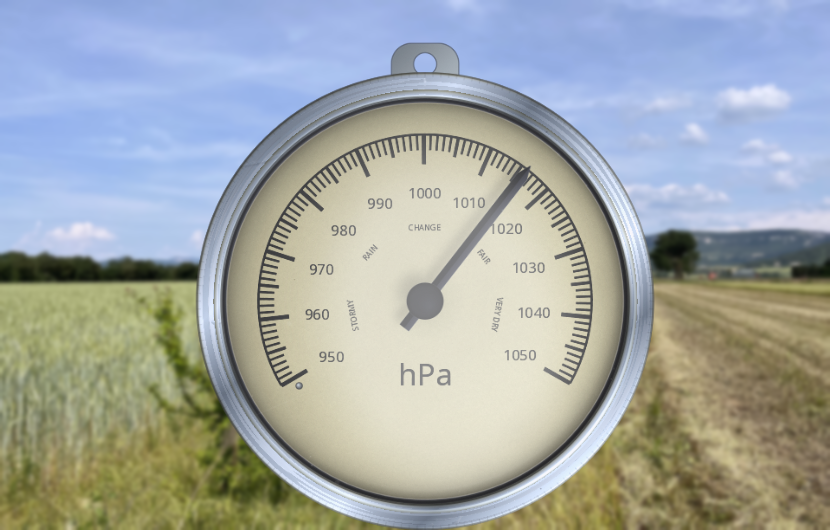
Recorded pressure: 1016 hPa
